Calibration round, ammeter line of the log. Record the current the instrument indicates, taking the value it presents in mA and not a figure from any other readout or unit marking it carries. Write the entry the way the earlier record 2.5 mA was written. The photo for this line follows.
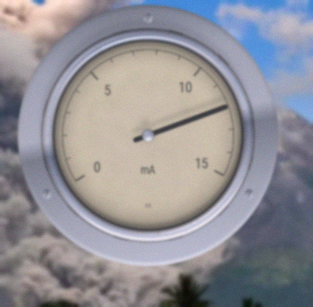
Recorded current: 12 mA
